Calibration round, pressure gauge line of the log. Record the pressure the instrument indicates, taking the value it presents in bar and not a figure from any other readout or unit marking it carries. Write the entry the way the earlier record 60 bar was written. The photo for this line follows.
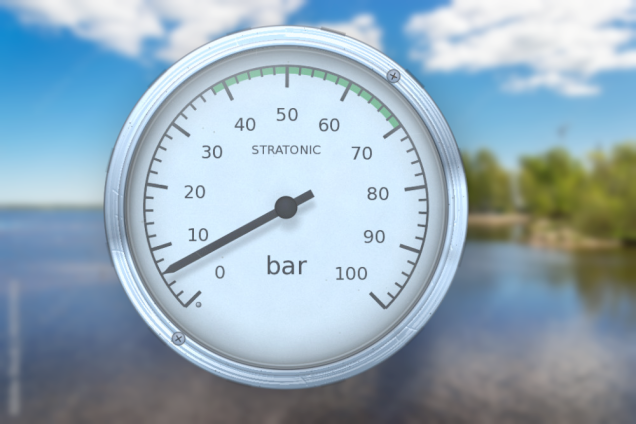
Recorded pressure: 6 bar
